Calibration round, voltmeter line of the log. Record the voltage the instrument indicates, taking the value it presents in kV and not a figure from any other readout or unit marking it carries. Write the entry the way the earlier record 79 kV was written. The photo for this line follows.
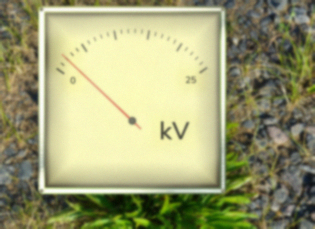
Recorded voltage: 2 kV
